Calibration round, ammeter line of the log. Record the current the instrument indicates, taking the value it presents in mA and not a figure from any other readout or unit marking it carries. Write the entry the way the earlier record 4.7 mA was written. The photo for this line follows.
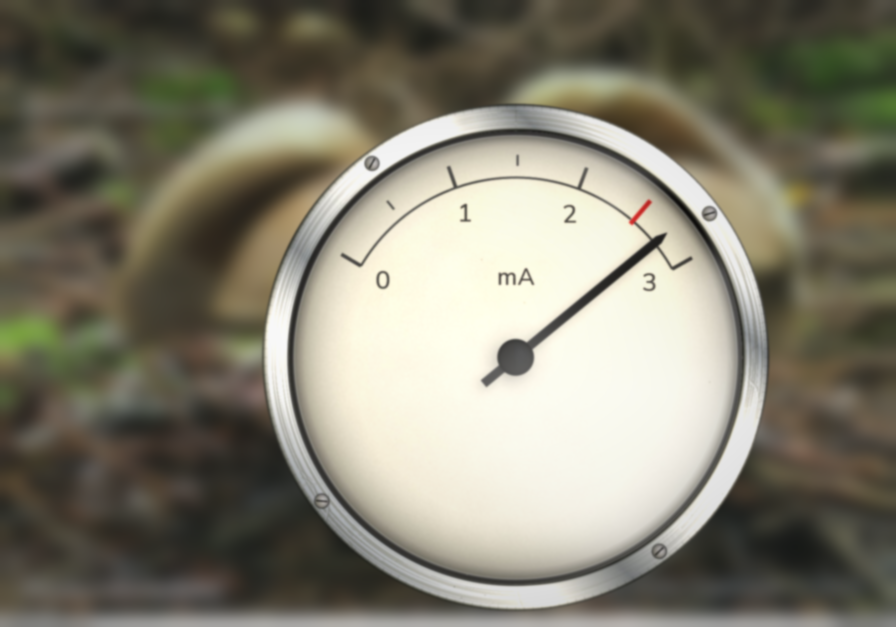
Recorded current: 2.75 mA
